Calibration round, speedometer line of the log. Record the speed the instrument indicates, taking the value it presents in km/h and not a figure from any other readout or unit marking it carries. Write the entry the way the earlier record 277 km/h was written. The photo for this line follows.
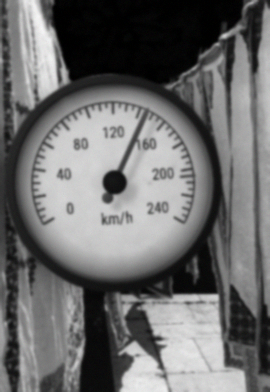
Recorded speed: 145 km/h
